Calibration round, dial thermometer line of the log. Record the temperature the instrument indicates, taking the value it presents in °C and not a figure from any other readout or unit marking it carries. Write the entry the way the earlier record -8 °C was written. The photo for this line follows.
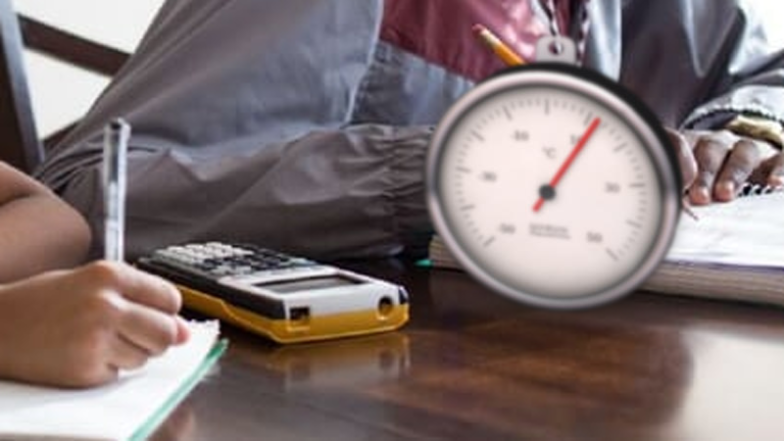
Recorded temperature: 12 °C
